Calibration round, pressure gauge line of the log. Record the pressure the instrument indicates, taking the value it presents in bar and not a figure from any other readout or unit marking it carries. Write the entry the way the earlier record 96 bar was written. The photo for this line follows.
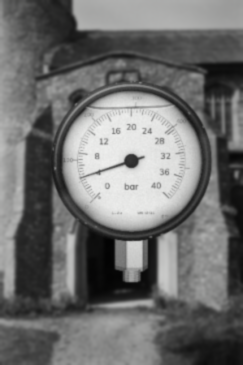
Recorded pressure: 4 bar
